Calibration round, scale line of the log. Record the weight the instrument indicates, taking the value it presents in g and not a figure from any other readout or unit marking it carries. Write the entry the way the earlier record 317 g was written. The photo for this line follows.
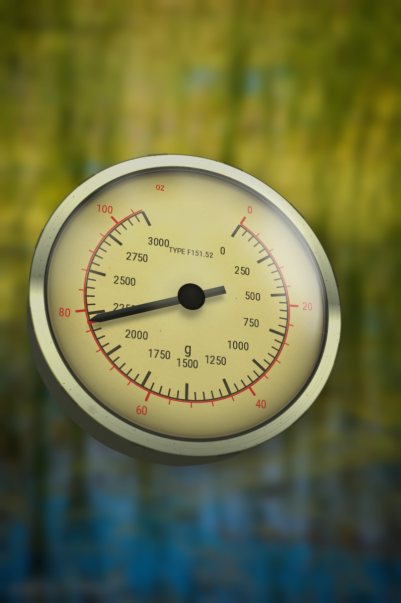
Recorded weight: 2200 g
